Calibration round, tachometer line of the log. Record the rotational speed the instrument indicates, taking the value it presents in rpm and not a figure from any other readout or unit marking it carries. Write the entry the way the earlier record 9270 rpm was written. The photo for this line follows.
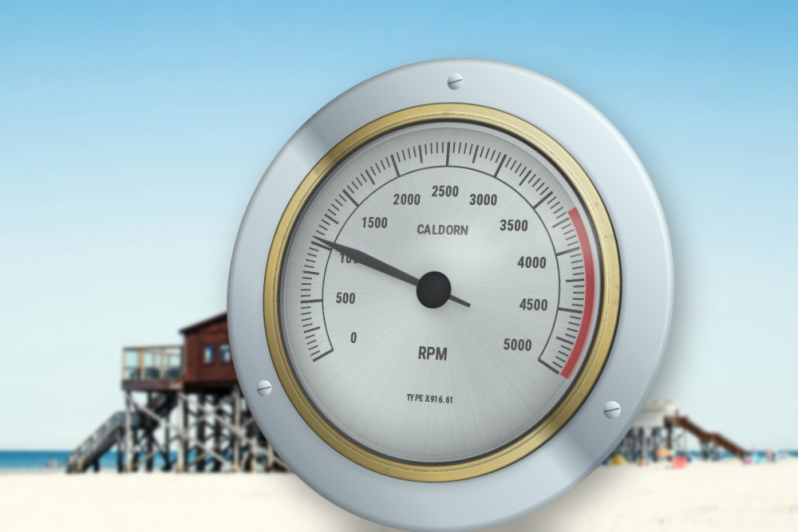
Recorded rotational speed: 1050 rpm
